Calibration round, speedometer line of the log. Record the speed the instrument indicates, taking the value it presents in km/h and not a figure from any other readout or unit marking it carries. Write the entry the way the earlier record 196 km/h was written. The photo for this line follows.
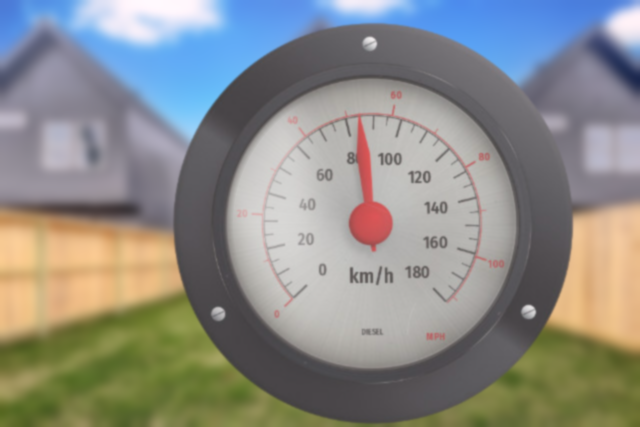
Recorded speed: 85 km/h
